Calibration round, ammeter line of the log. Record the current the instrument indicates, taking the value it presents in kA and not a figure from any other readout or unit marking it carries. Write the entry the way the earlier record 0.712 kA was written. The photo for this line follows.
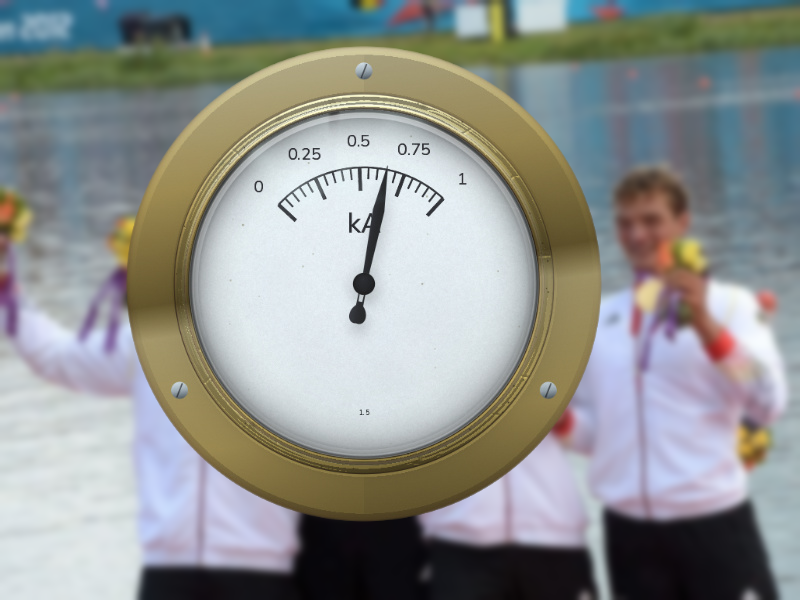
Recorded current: 0.65 kA
